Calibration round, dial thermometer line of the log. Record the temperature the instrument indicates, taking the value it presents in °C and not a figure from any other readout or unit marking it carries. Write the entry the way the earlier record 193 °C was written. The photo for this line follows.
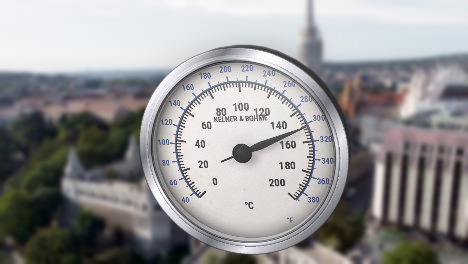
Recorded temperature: 150 °C
